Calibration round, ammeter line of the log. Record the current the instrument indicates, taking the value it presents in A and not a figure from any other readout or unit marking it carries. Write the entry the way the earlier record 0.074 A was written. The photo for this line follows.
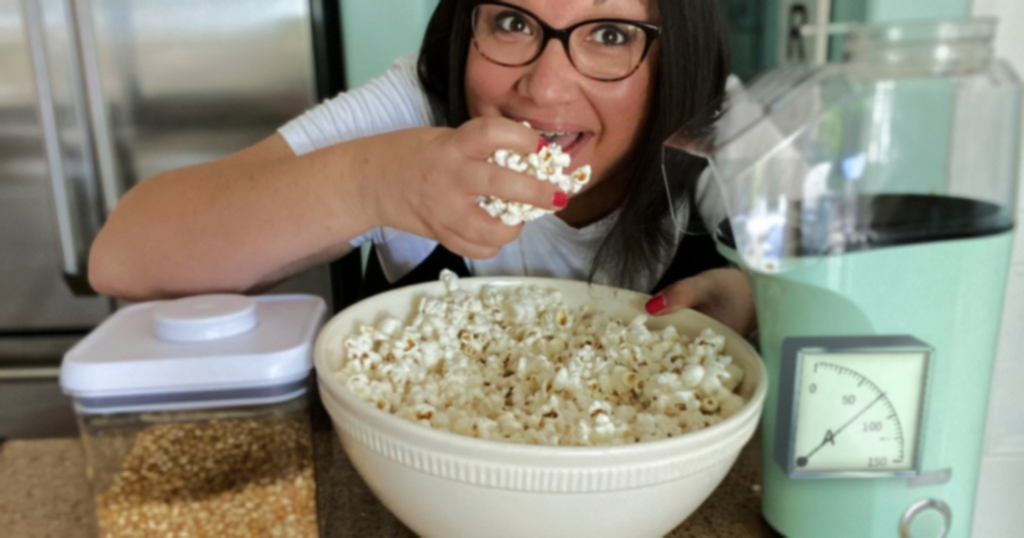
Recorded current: 75 A
